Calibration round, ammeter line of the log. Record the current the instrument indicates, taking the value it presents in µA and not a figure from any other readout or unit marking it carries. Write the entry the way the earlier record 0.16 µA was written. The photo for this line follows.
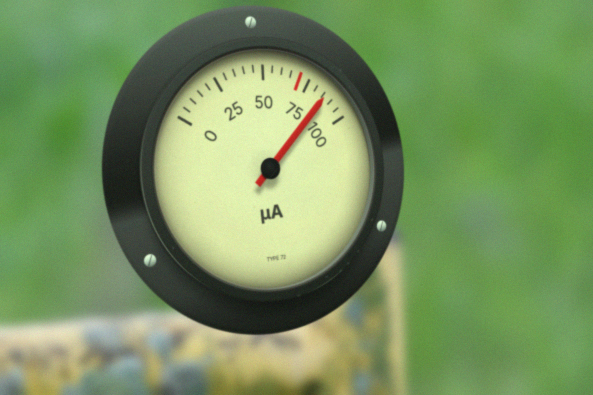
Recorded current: 85 µA
